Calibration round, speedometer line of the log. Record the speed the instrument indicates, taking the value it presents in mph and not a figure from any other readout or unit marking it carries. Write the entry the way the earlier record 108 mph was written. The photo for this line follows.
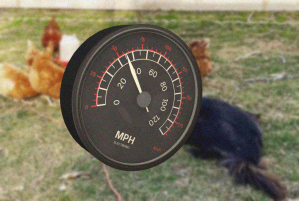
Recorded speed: 35 mph
